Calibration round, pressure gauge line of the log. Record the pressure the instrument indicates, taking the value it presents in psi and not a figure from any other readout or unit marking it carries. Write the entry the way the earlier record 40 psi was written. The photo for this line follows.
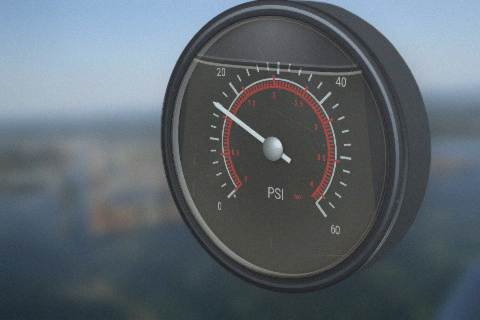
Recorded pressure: 16 psi
